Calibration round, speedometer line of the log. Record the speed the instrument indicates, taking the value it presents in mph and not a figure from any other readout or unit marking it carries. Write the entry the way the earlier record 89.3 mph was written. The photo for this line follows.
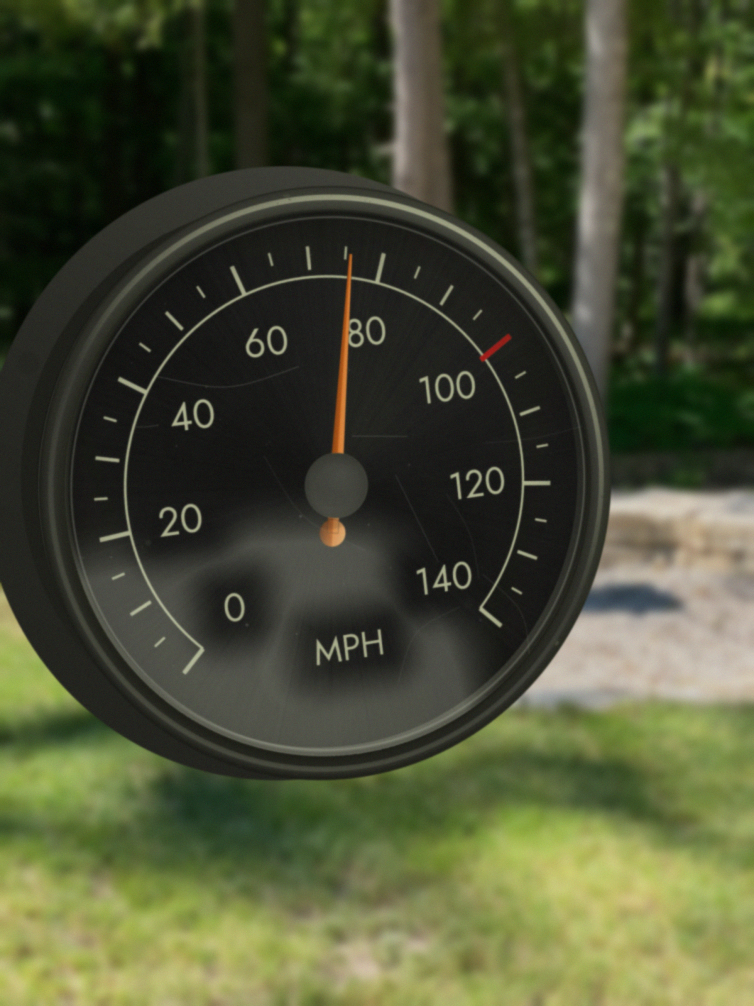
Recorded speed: 75 mph
